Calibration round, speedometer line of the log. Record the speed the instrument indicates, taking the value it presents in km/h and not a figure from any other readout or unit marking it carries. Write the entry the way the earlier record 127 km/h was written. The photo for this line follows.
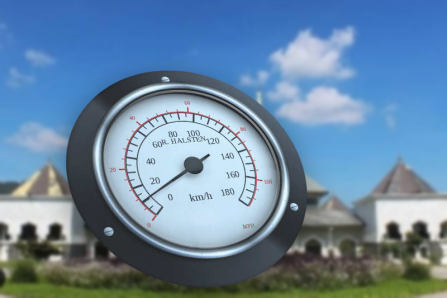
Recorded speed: 10 km/h
